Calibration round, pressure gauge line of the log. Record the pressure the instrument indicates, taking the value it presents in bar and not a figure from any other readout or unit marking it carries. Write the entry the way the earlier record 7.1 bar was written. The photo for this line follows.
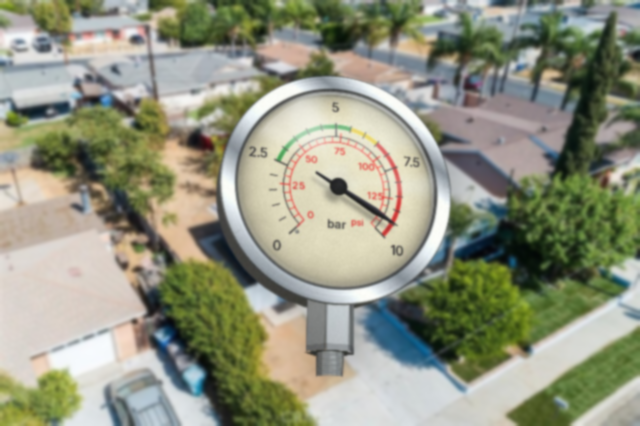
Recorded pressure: 9.5 bar
